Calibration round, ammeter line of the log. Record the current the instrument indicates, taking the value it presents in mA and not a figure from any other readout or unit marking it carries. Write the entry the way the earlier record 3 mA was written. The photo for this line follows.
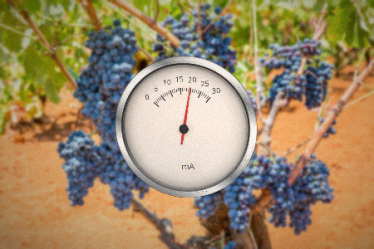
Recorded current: 20 mA
